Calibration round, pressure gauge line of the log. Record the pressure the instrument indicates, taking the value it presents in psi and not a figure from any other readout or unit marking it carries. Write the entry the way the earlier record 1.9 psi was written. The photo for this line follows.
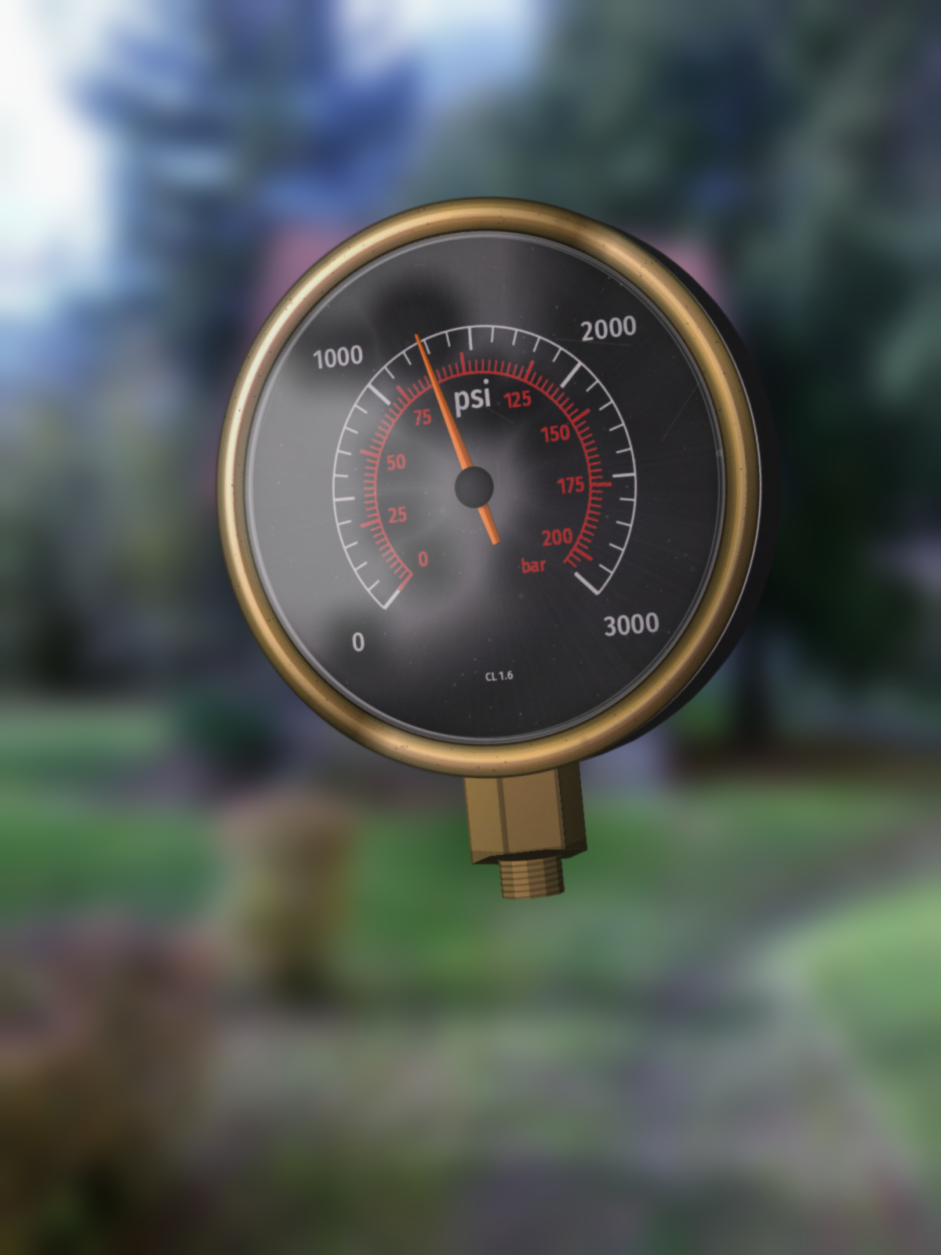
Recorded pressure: 1300 psi
